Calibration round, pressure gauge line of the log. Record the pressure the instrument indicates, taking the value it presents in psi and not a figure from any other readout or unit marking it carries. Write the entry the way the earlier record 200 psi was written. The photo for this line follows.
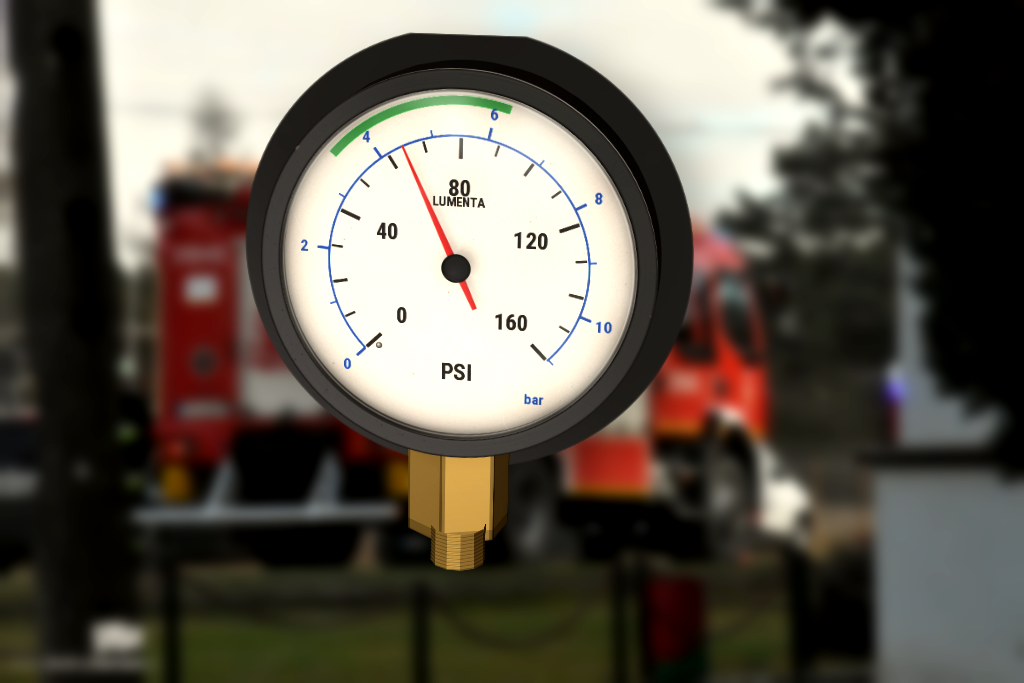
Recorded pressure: 65 psi
